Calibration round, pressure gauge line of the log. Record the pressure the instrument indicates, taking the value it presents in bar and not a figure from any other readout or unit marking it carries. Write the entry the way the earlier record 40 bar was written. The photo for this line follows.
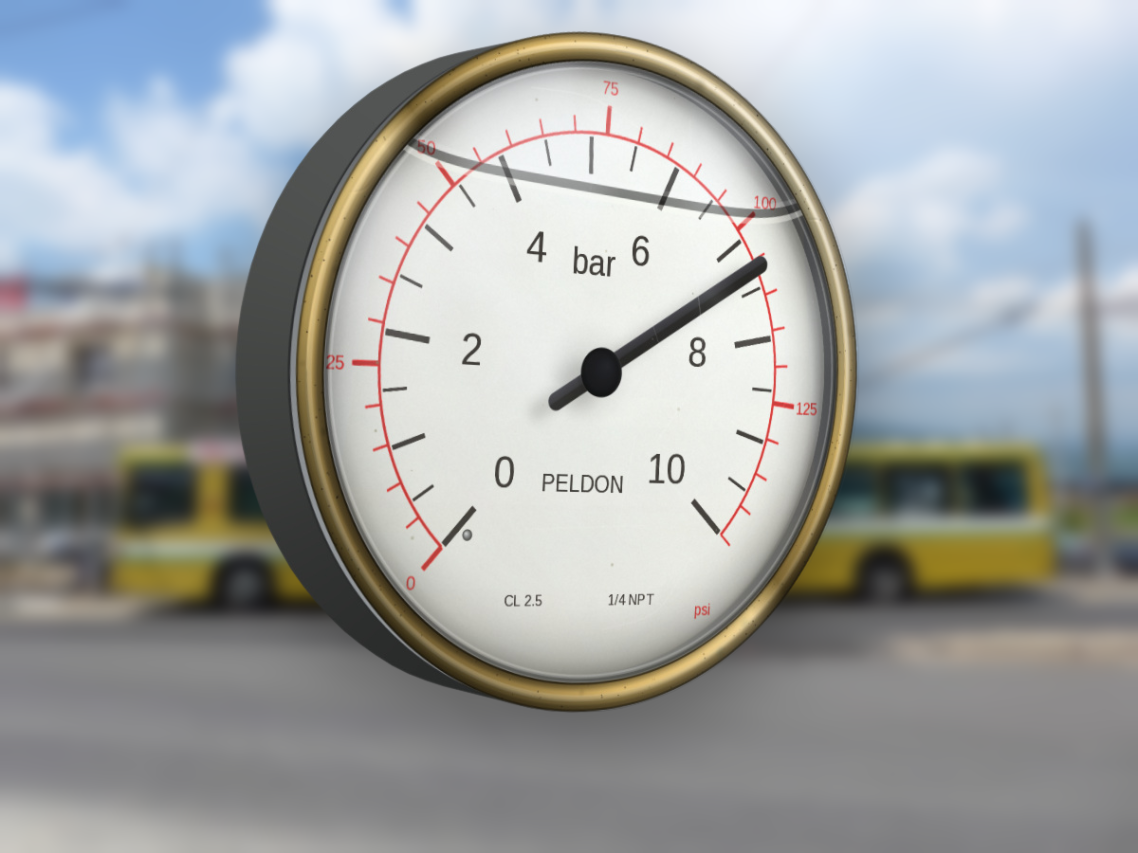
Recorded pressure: 7.25 bar
